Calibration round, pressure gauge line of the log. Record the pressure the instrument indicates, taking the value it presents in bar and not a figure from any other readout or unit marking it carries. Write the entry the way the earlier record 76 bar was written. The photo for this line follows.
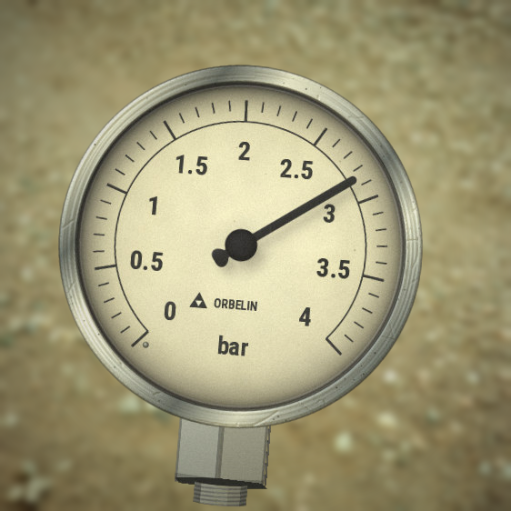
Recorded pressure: 2.85 bar
